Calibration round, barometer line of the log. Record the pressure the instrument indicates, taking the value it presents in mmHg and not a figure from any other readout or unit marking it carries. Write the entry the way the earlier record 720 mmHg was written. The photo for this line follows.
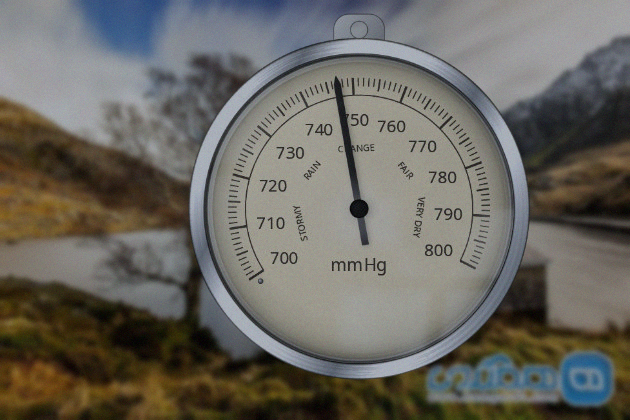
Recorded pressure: 747 mmHg
